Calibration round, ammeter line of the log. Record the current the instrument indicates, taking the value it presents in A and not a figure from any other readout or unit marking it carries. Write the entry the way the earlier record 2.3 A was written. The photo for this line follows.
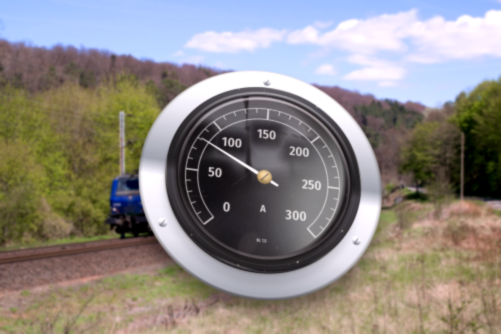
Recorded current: 80 A
